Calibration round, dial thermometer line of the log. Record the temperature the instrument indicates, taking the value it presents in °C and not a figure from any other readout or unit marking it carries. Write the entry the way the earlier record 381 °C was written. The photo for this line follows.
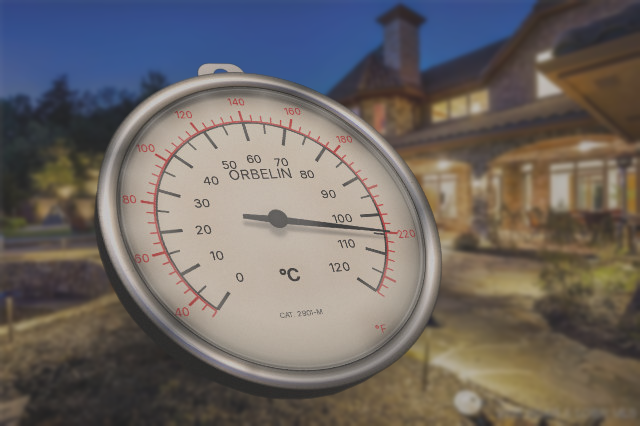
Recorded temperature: 105 °C
